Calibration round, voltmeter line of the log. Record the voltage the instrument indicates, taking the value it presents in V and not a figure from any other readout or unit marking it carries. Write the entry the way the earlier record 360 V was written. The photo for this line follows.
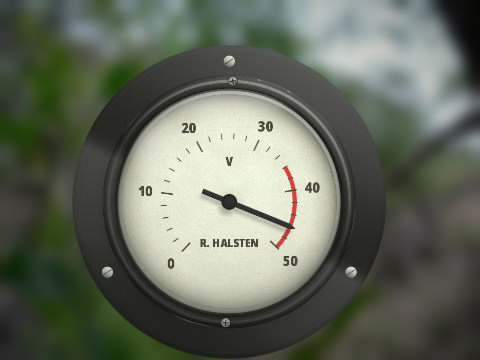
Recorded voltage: 46 V
